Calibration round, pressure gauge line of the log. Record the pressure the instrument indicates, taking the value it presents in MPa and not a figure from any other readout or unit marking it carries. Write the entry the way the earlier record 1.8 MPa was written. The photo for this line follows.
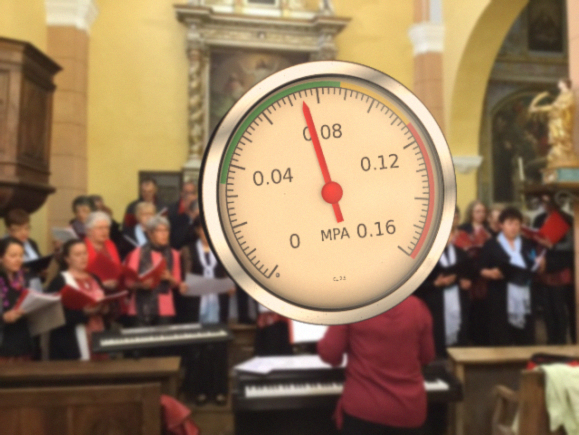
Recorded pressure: 0.074 MPa
